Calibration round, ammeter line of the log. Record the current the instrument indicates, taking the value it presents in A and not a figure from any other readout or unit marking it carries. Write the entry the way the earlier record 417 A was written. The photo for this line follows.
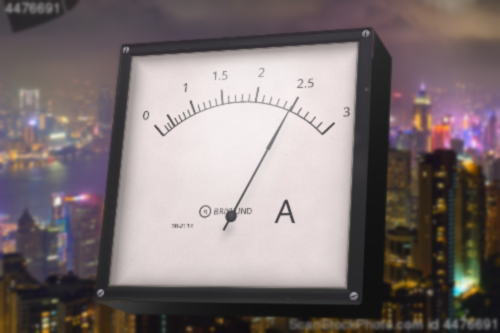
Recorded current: 2.5 A
